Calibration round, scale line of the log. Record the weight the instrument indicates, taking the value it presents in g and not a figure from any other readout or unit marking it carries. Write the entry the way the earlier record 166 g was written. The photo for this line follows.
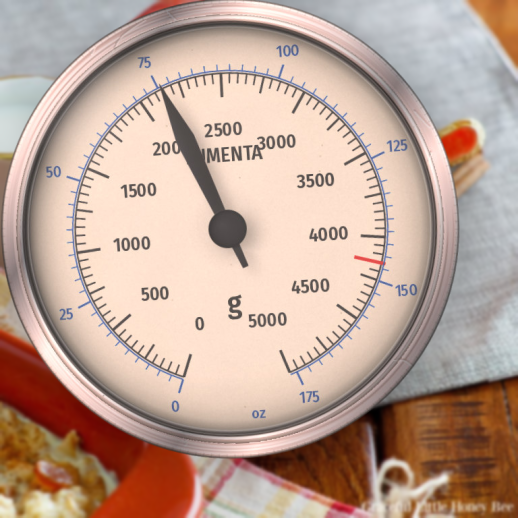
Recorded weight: 2150 g
